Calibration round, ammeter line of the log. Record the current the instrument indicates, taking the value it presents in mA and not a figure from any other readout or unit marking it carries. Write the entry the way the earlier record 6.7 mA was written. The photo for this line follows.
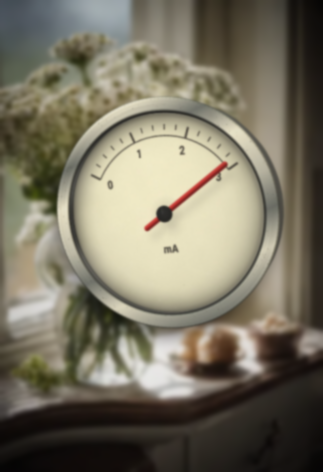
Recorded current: 2.9 mA
